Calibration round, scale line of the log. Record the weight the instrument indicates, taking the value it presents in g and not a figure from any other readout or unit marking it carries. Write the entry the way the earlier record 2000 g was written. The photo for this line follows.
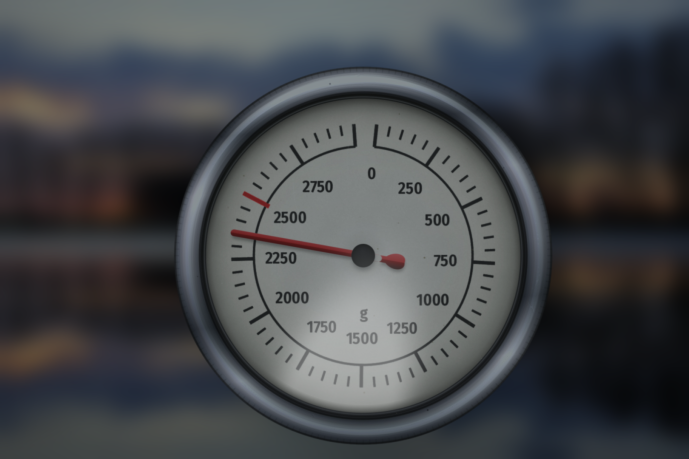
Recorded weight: 2350 g
